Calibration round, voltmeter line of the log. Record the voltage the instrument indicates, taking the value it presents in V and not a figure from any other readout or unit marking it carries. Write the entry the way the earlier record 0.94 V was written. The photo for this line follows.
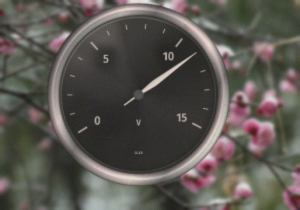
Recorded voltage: 11 V
